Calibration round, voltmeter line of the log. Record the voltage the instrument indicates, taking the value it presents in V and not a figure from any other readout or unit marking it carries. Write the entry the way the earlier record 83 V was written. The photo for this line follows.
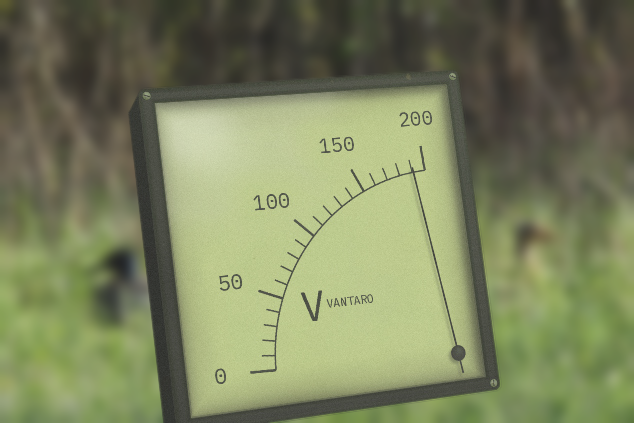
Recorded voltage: 190 V
